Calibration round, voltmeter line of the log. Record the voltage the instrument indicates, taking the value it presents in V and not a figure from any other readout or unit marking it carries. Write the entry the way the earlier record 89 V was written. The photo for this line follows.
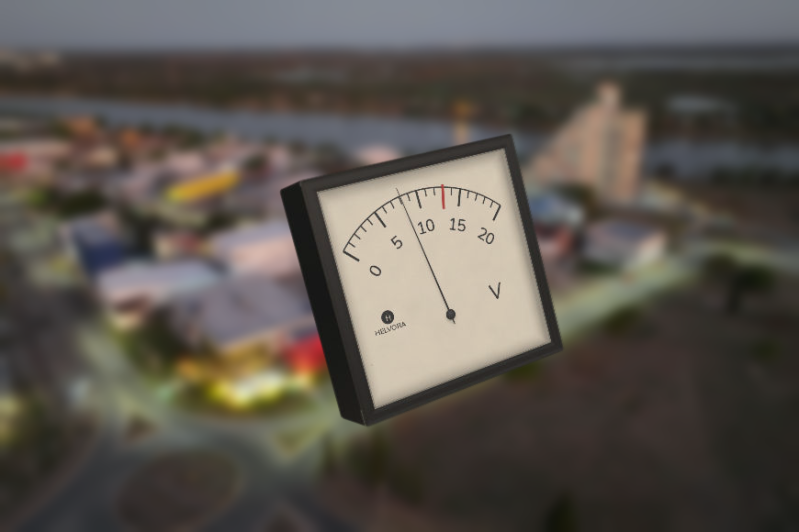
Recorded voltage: 8 V
